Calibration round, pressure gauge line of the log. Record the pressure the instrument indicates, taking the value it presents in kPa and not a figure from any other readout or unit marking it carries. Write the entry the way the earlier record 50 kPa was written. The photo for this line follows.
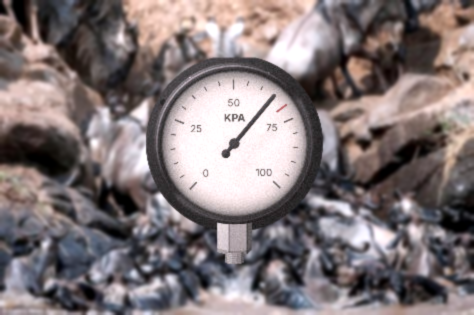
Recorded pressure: 65 kPa
